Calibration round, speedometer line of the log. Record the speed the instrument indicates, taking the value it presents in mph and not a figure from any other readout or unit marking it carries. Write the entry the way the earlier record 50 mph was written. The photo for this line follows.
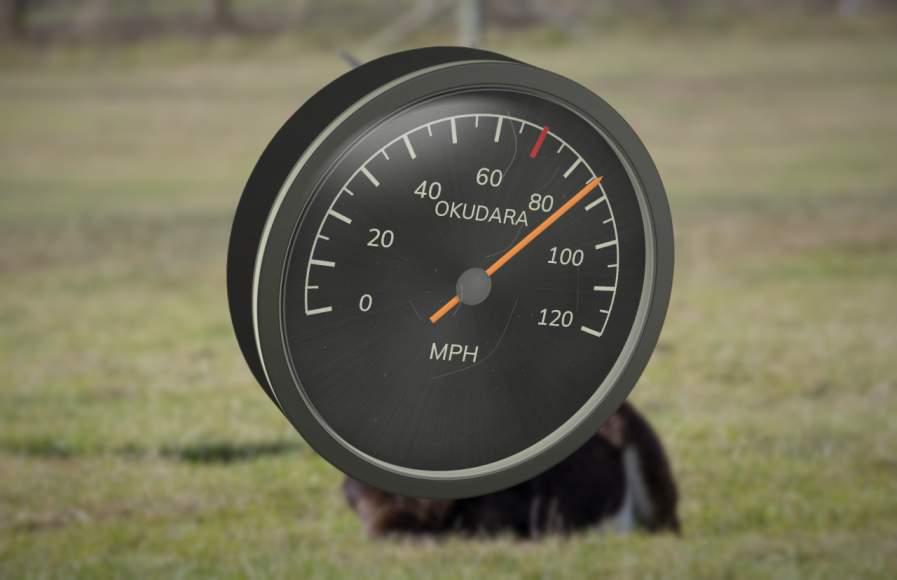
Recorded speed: 85 mph
